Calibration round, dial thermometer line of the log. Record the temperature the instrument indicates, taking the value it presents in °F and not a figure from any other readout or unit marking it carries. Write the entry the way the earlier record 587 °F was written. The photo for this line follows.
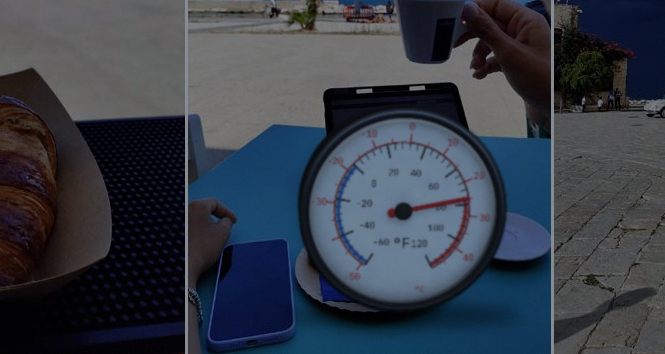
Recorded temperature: 76 °F
